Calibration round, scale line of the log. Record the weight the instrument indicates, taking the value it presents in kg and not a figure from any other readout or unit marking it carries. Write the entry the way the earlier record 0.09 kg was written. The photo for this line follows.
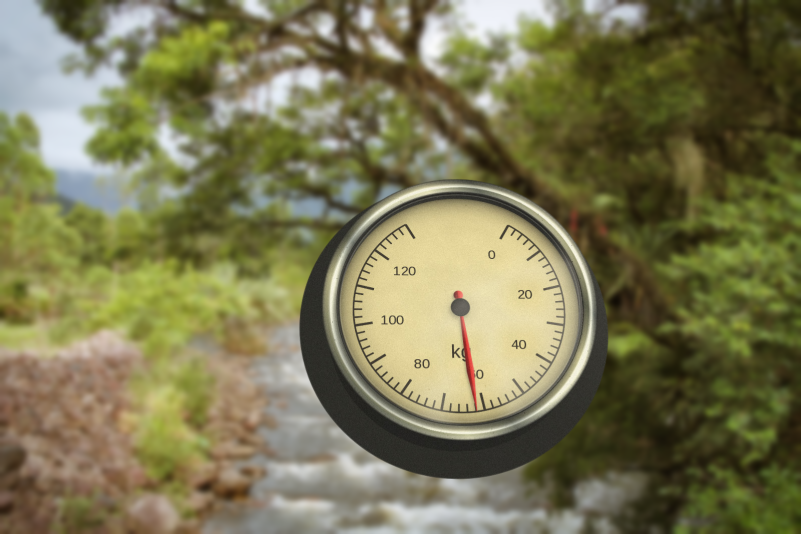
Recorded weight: 62 kg
